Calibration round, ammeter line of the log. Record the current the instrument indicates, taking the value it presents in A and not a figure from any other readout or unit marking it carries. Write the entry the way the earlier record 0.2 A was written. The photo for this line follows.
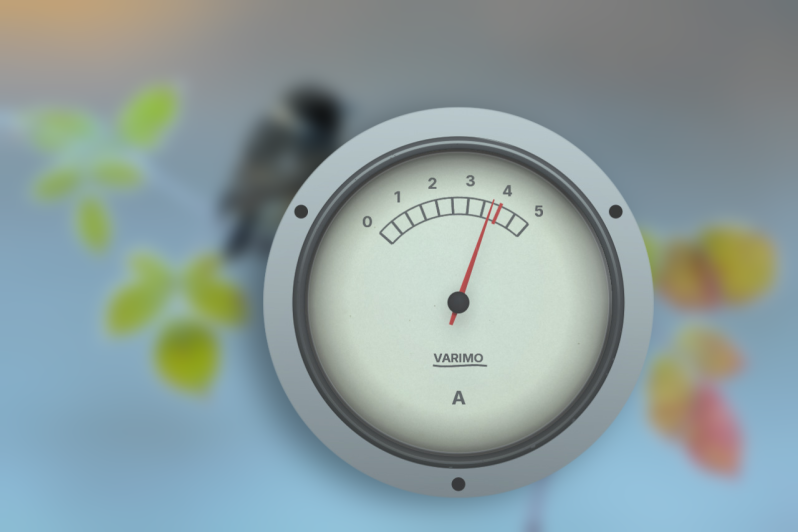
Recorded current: 3.75 A
